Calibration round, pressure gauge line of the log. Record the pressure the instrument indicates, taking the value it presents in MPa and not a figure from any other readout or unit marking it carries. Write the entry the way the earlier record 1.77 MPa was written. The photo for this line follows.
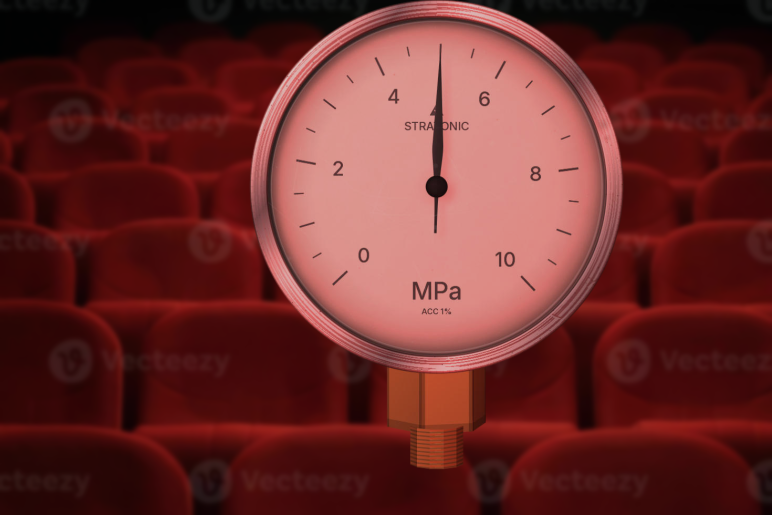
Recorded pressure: 5 MPa
